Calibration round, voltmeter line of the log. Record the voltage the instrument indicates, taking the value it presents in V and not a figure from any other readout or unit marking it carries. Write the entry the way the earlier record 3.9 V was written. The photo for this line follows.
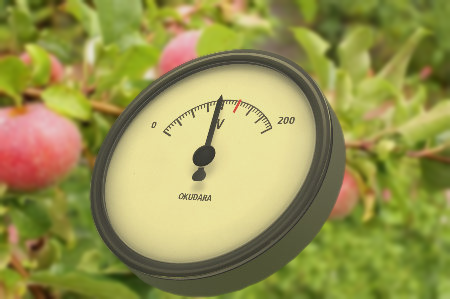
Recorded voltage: 100 V
